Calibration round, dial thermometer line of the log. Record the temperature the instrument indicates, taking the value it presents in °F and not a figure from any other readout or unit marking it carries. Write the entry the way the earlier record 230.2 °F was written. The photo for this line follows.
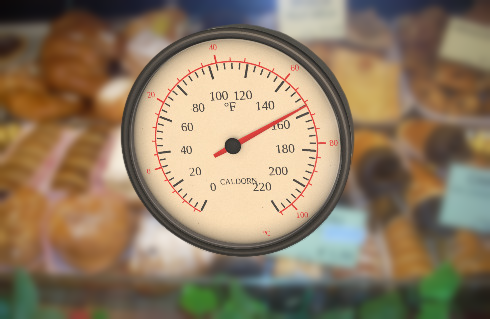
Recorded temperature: 156 °F
